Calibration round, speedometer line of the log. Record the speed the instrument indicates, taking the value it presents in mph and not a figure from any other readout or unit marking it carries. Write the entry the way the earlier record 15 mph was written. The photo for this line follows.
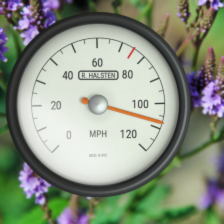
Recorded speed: 107.5 mph
